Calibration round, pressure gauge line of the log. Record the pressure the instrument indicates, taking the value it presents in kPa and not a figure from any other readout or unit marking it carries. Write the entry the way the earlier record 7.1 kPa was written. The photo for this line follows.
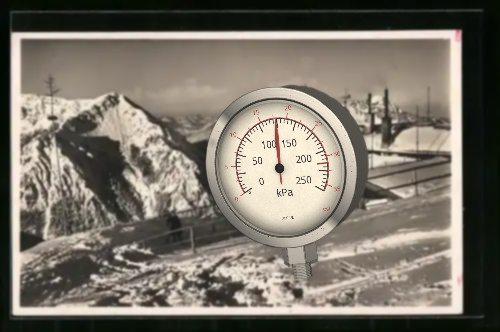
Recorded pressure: 125 kPa
